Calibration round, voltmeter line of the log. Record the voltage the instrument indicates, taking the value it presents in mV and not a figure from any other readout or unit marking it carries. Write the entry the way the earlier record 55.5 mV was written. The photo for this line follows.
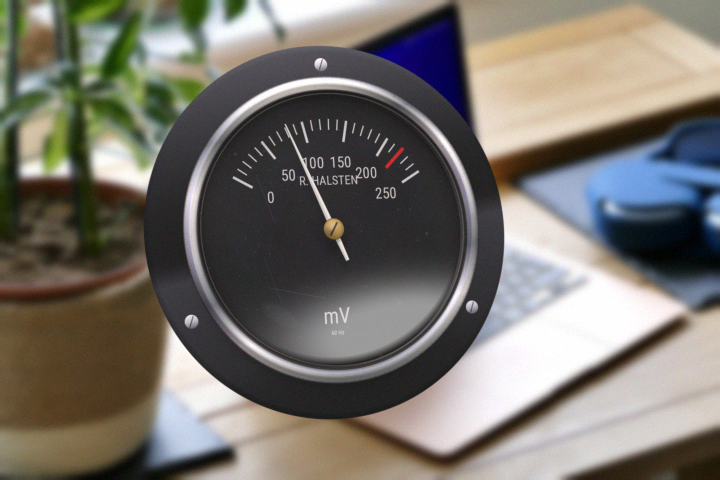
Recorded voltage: 80 mV
